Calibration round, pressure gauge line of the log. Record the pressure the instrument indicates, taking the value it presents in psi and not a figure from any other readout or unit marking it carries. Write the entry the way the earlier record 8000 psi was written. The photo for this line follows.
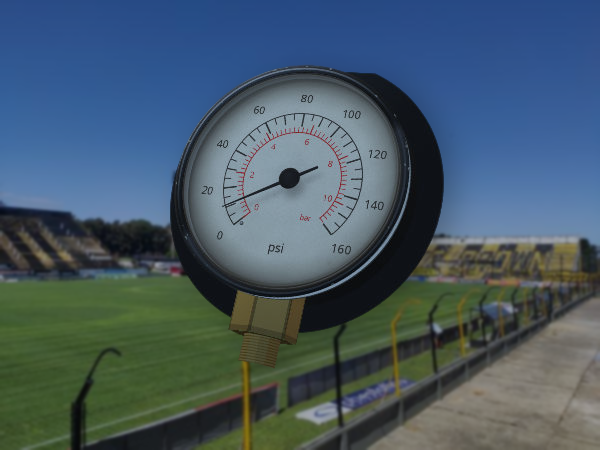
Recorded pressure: 10 psi
